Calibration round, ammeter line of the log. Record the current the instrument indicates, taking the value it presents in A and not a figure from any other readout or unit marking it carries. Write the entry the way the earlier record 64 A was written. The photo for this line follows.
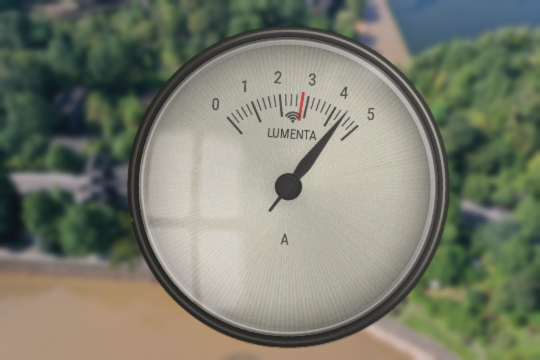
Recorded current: 4.4 A
